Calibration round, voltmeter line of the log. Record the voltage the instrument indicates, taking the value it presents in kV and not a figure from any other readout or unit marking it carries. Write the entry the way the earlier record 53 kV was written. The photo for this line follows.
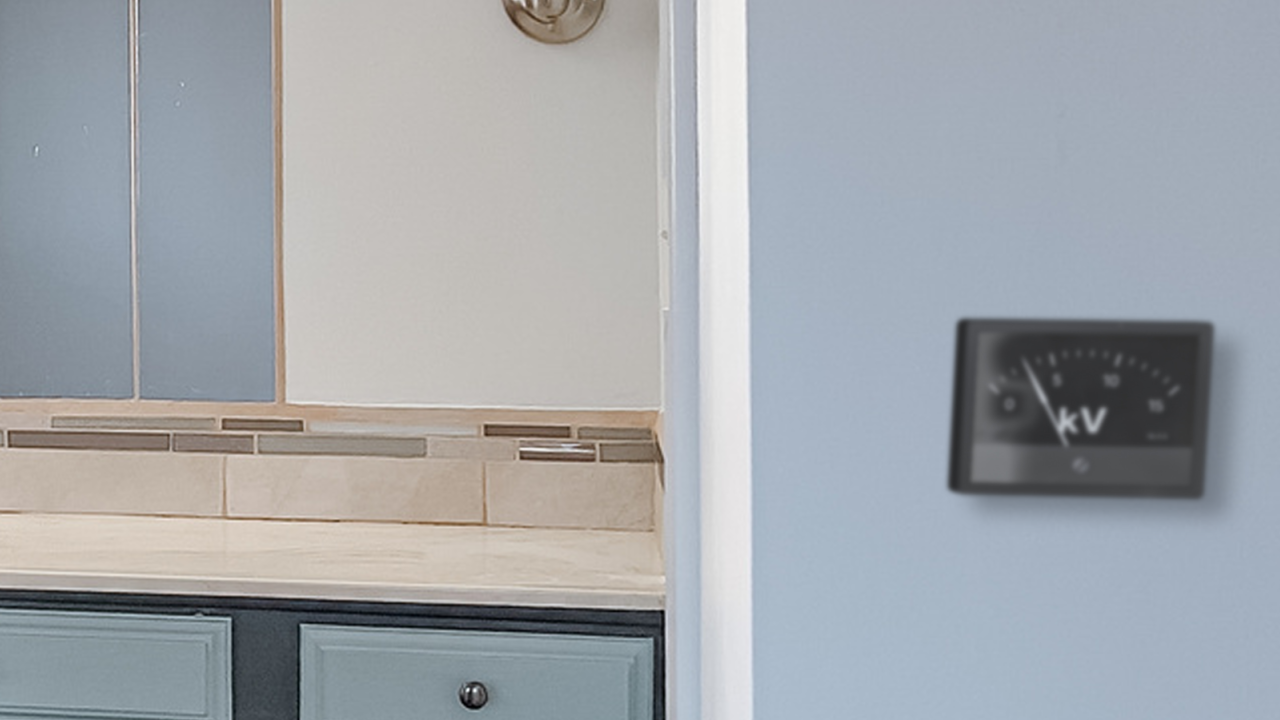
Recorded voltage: 3 kV
